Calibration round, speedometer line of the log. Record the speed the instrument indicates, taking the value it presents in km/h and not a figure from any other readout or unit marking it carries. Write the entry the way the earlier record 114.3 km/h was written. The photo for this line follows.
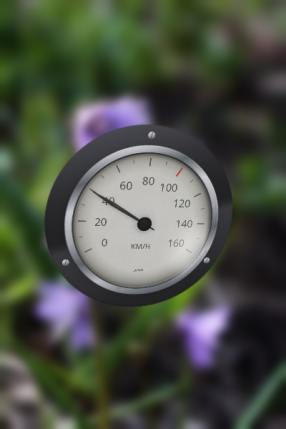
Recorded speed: 40 km/h
